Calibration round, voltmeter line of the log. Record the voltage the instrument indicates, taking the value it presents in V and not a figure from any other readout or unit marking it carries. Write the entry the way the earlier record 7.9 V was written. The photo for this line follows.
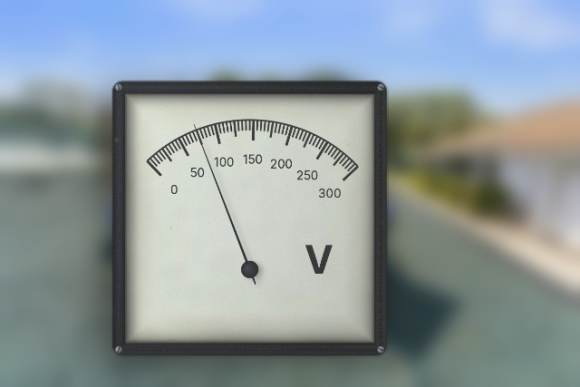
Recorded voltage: 75 V
